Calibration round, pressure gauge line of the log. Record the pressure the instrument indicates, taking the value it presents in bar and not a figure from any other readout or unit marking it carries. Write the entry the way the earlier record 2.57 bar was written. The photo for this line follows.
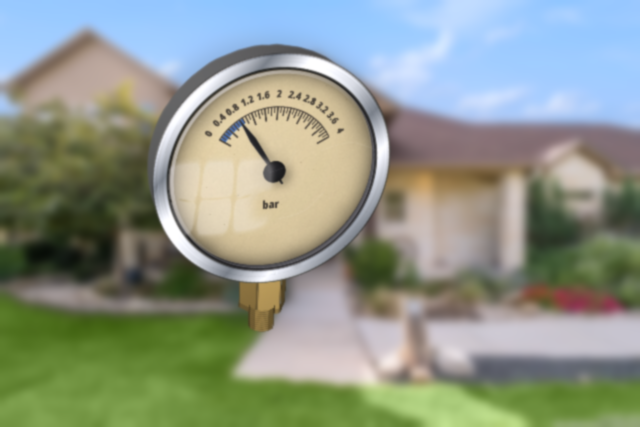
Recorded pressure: 0.8 bar
